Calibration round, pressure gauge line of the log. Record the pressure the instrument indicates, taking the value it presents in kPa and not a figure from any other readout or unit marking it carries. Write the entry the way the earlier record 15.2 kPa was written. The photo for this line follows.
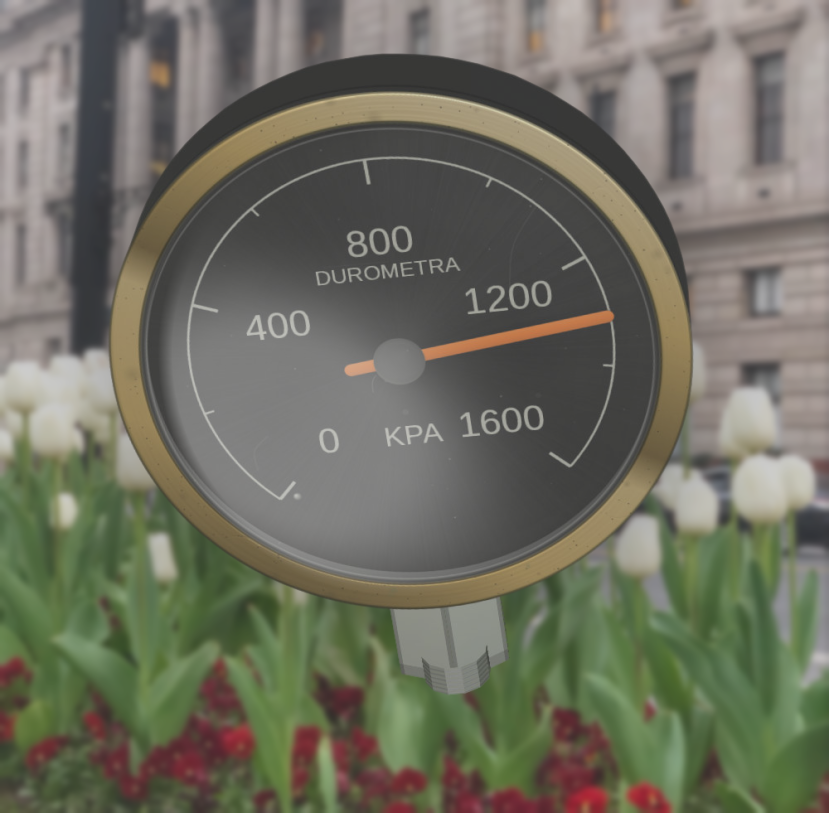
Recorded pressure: 1300 kPa
